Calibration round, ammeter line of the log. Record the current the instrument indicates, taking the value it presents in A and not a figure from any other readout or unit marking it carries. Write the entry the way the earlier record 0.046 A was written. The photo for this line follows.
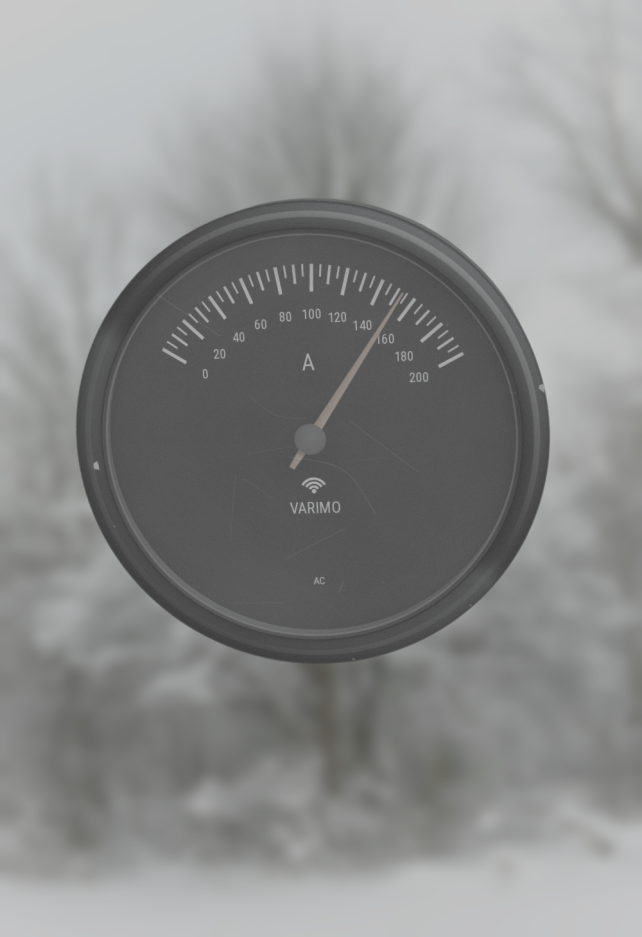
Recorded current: 152.5 A
